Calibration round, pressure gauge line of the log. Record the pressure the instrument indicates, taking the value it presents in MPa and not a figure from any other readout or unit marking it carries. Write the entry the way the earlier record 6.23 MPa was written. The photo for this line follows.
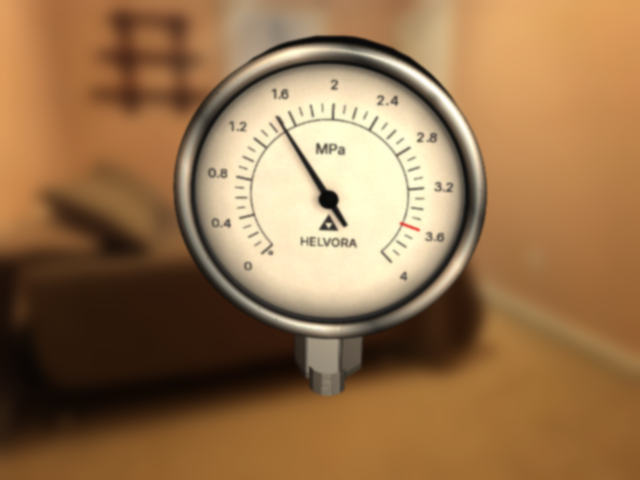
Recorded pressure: 1.5 MPa
